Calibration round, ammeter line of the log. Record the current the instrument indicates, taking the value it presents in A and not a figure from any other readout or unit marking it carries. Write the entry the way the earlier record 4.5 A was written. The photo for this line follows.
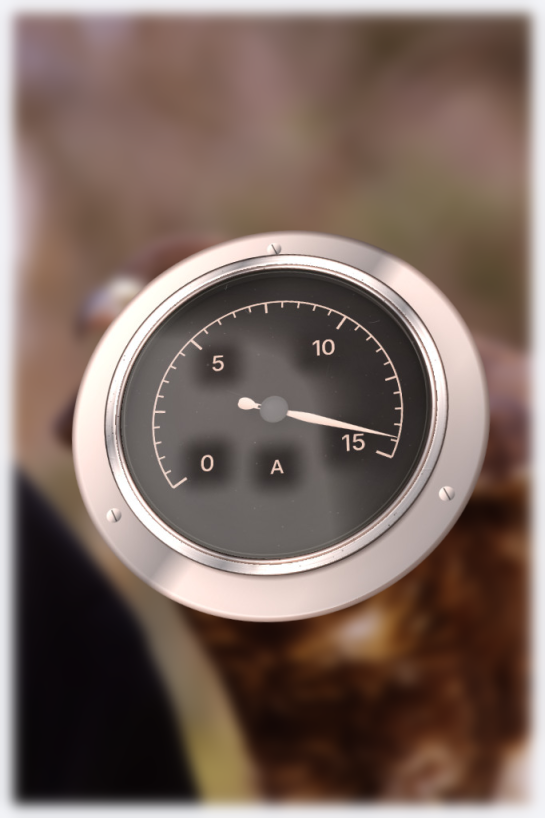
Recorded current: 14.5 A
